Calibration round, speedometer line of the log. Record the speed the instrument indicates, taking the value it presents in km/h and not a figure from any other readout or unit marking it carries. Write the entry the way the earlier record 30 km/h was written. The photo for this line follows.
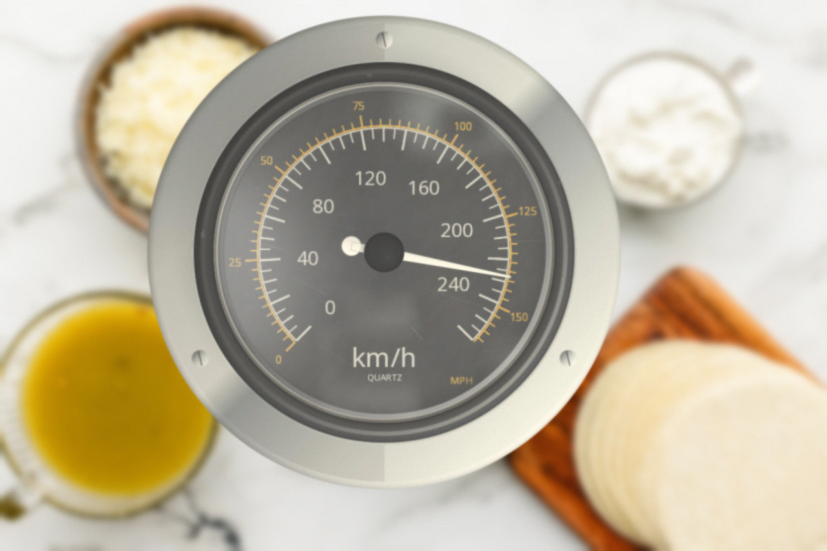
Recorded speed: 227.5 km/h
